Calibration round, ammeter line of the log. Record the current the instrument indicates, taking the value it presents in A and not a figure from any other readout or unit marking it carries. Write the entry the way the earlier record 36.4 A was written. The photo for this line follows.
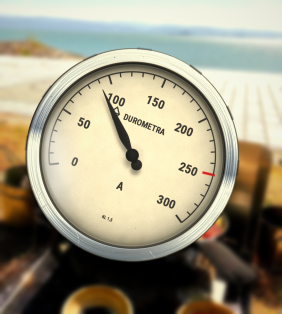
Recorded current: 90 A
